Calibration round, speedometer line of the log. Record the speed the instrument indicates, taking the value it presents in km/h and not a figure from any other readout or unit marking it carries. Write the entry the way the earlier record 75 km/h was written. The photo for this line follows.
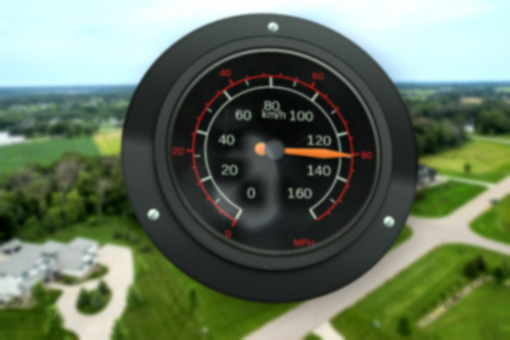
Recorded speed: 130 km/h
